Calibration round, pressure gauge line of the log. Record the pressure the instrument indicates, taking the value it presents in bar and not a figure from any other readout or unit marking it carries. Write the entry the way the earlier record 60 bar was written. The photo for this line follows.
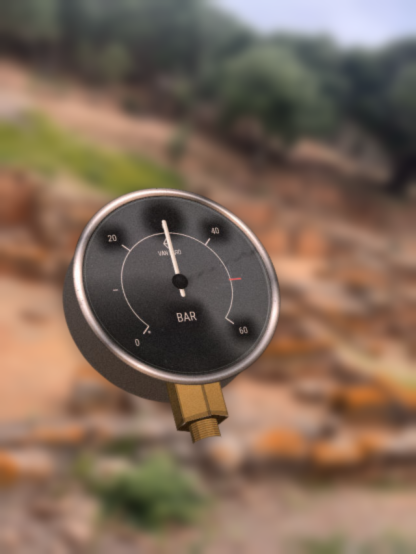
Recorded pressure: 30 bar
